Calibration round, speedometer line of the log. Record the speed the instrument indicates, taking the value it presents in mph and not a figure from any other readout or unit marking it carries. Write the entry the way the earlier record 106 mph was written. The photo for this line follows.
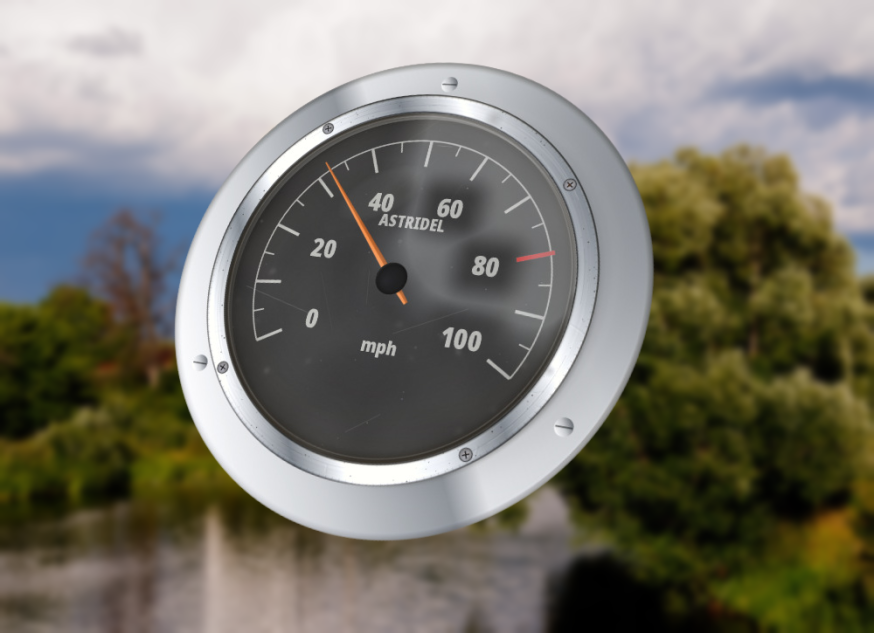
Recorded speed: 32.5 mph
